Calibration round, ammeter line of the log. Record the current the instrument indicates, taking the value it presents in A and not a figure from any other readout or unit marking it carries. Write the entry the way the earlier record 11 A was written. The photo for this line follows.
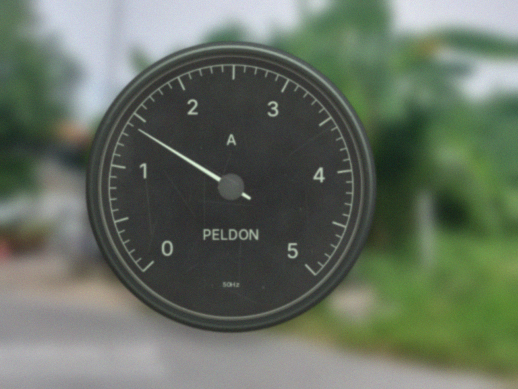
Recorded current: 1.4 A
